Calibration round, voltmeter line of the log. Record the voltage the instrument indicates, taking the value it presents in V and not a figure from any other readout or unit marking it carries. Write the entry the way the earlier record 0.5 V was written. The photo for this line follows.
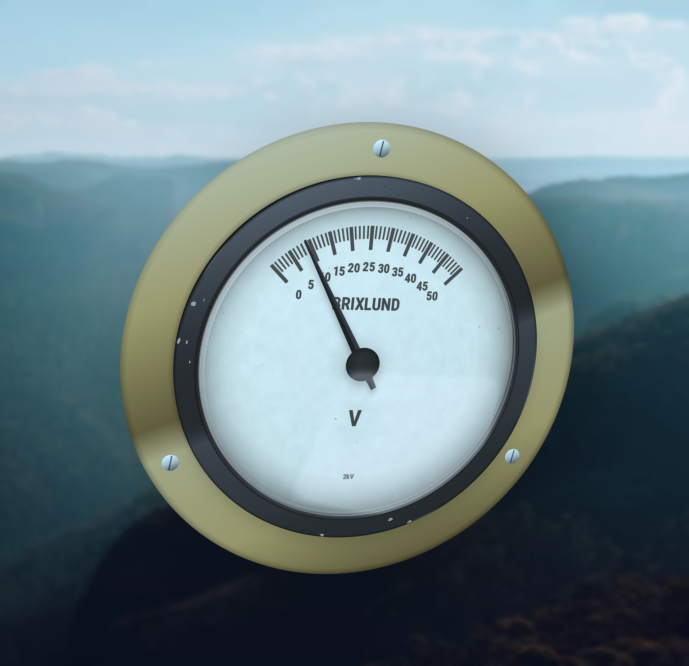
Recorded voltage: 9 V
